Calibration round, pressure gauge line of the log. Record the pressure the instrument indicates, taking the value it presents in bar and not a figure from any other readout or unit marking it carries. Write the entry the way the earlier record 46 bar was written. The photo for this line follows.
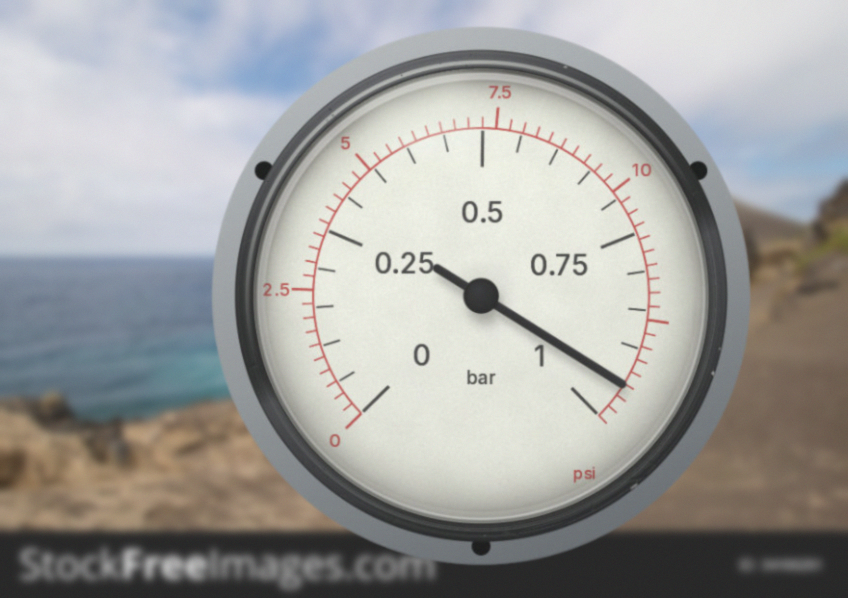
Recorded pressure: 0.95 bar
